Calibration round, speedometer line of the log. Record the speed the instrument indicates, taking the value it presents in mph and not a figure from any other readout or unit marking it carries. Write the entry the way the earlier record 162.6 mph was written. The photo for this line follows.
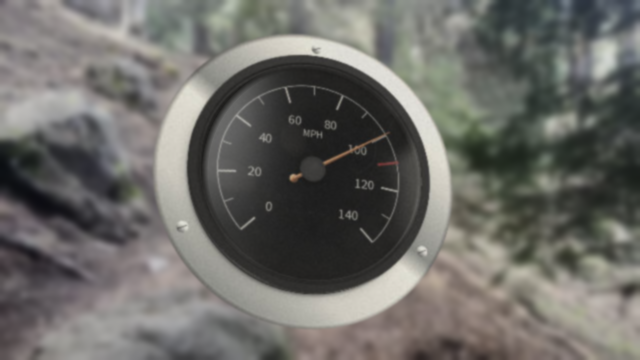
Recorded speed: 100 mph
